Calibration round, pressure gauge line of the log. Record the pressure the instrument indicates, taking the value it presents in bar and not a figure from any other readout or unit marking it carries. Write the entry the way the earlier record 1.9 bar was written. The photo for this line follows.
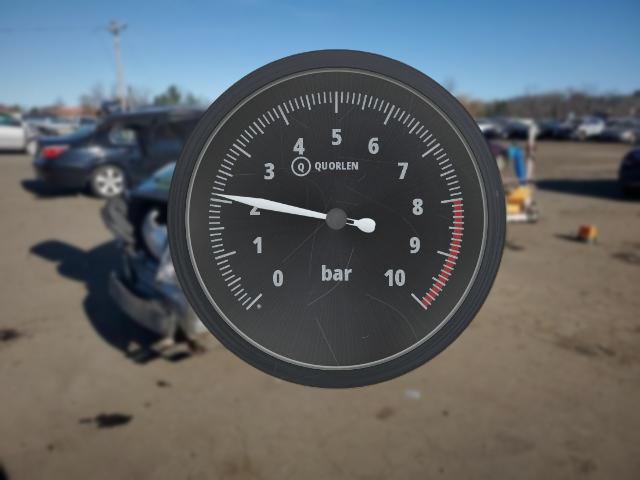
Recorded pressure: 2.1 bar
